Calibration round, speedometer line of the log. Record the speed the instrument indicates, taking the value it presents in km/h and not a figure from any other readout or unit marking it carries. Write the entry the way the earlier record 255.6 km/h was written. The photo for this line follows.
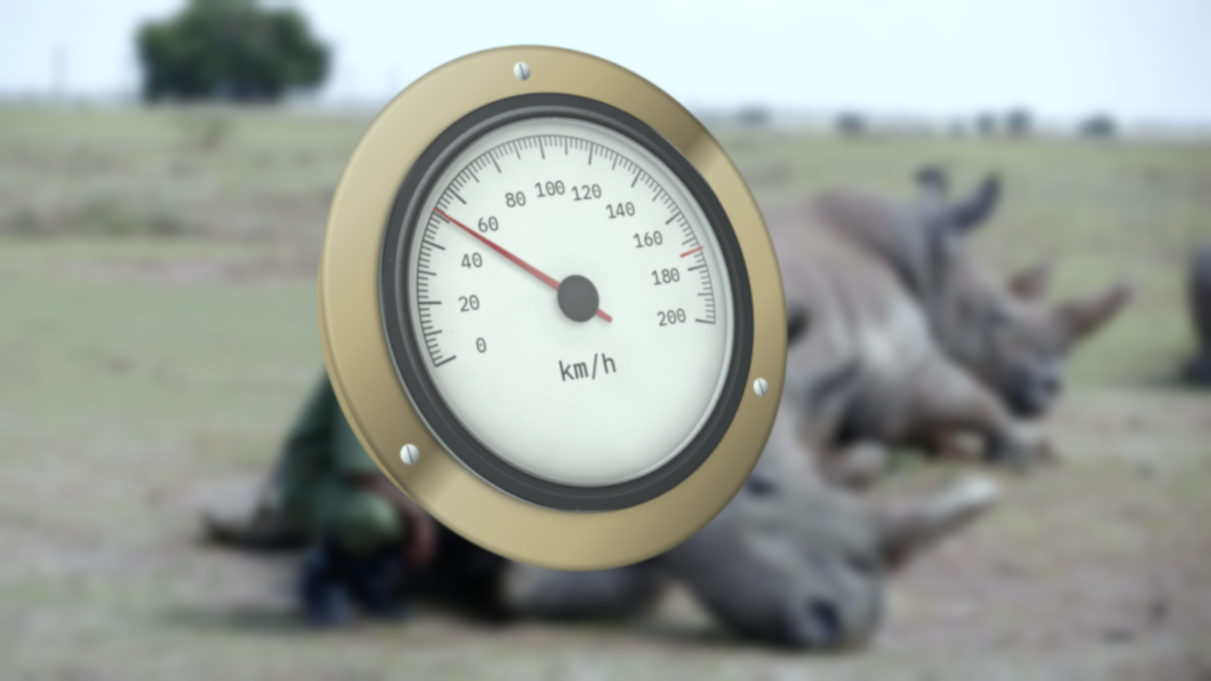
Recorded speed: 50 km/h
